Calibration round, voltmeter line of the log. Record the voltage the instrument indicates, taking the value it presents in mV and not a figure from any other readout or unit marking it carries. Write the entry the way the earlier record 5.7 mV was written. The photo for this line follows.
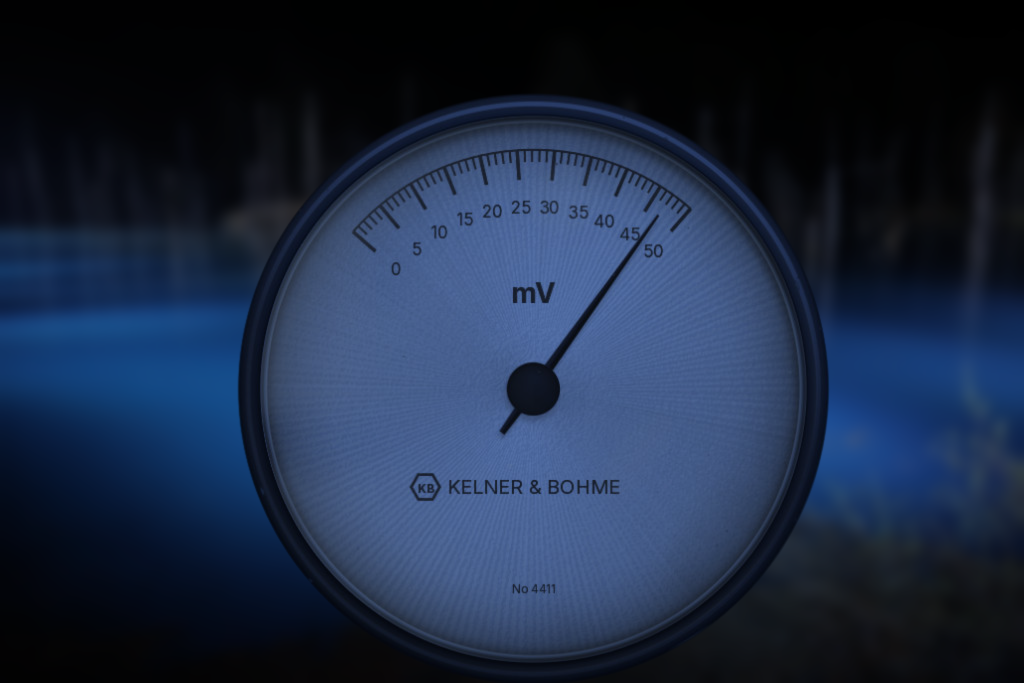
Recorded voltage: 47 mV
